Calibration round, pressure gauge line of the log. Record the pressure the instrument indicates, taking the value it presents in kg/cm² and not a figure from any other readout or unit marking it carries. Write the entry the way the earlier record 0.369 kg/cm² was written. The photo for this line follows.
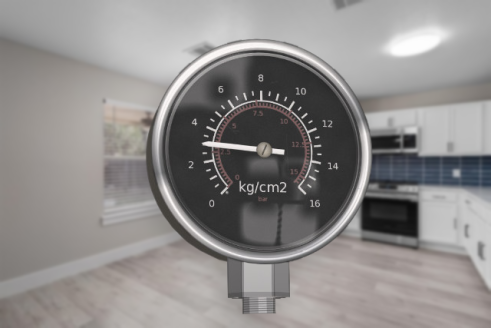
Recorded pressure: 3 kg/cm²
